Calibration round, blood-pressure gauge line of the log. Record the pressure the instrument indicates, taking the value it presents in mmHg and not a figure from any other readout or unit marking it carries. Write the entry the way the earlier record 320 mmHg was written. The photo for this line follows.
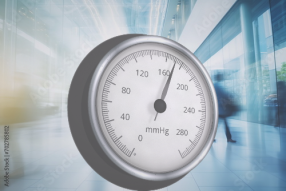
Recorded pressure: 170 mmHg
